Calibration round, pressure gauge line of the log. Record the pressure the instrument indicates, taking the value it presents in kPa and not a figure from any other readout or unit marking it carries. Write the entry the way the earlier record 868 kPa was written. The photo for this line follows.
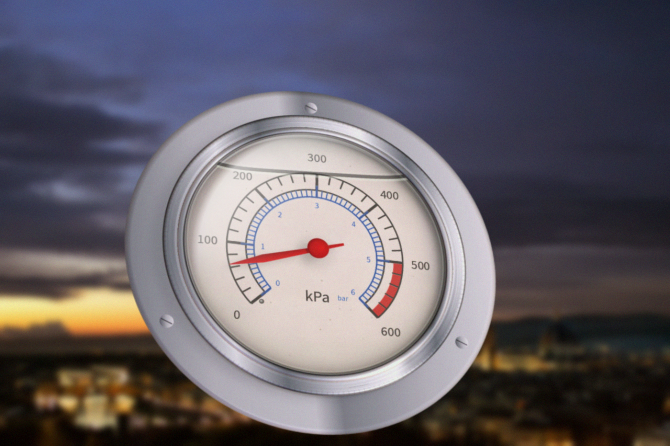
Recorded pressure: 60 kPa
